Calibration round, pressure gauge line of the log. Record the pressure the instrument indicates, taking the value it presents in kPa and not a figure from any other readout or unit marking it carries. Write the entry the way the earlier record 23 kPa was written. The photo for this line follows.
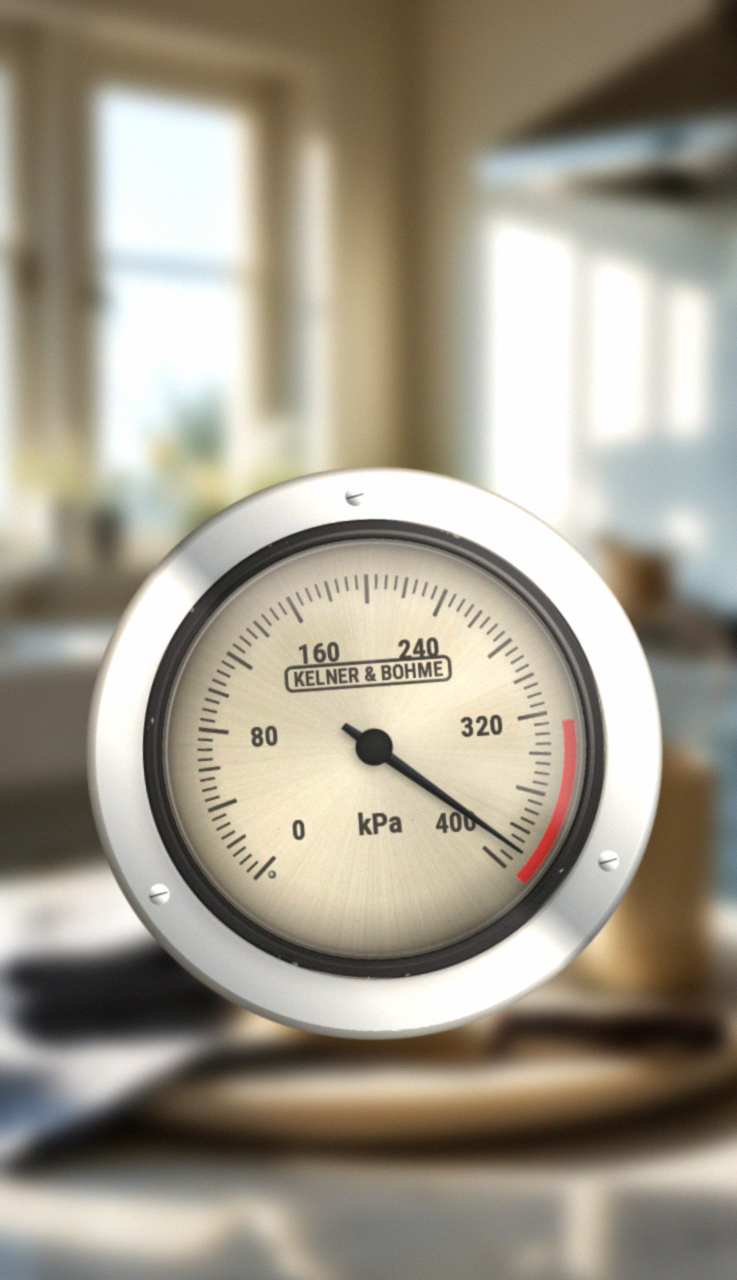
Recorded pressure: 390 kPa
